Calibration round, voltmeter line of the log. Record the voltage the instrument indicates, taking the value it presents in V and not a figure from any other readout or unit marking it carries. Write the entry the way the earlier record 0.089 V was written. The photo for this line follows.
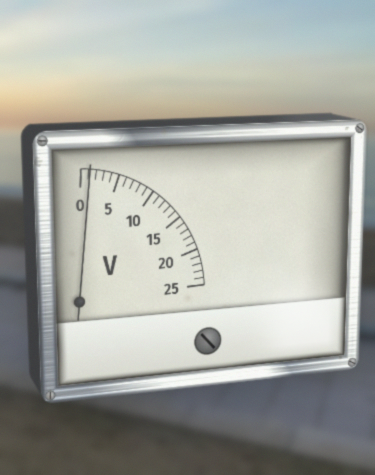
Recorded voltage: 1 V
